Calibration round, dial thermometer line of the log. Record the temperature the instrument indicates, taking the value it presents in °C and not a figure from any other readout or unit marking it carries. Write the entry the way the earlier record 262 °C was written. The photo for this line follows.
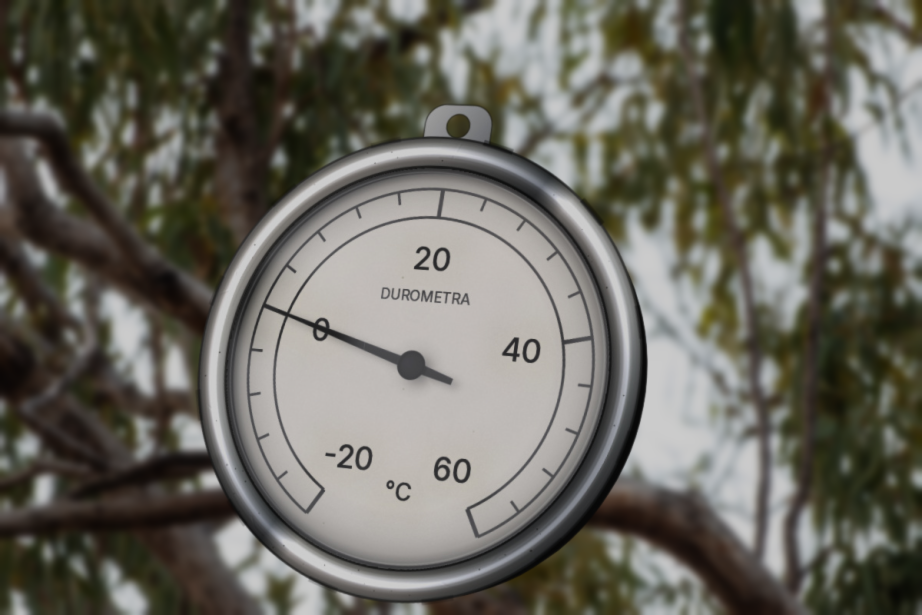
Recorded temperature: 0 °C
